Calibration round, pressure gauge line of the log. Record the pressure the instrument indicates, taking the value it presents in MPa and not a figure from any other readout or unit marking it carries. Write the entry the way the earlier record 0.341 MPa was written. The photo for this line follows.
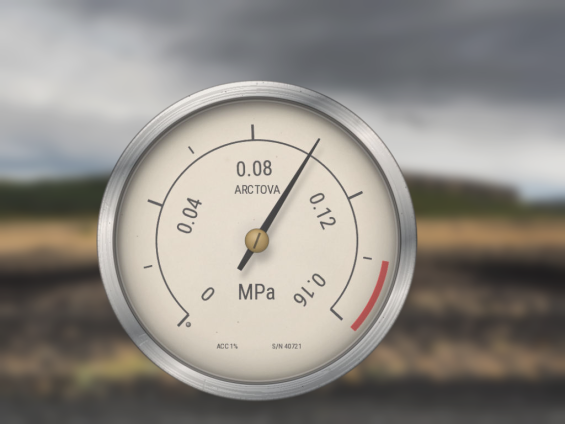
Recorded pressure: 0.1 MPa
